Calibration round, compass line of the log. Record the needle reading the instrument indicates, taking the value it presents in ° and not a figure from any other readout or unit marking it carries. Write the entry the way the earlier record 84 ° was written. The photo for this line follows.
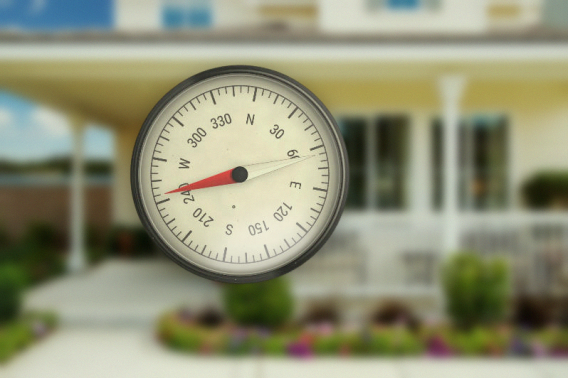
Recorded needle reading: 245 °
